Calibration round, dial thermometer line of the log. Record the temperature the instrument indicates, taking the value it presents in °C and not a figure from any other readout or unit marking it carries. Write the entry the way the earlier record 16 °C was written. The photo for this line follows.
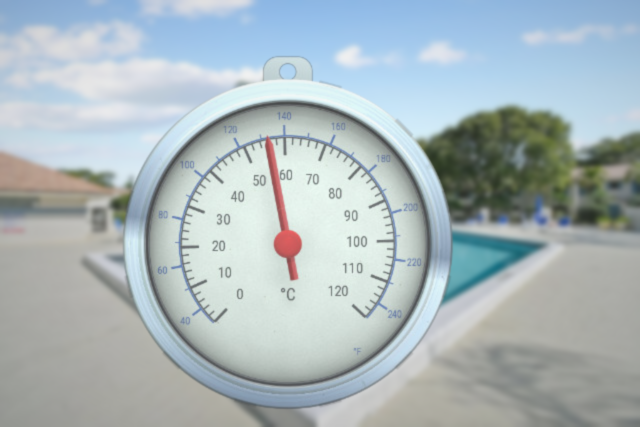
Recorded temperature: 56 °C
